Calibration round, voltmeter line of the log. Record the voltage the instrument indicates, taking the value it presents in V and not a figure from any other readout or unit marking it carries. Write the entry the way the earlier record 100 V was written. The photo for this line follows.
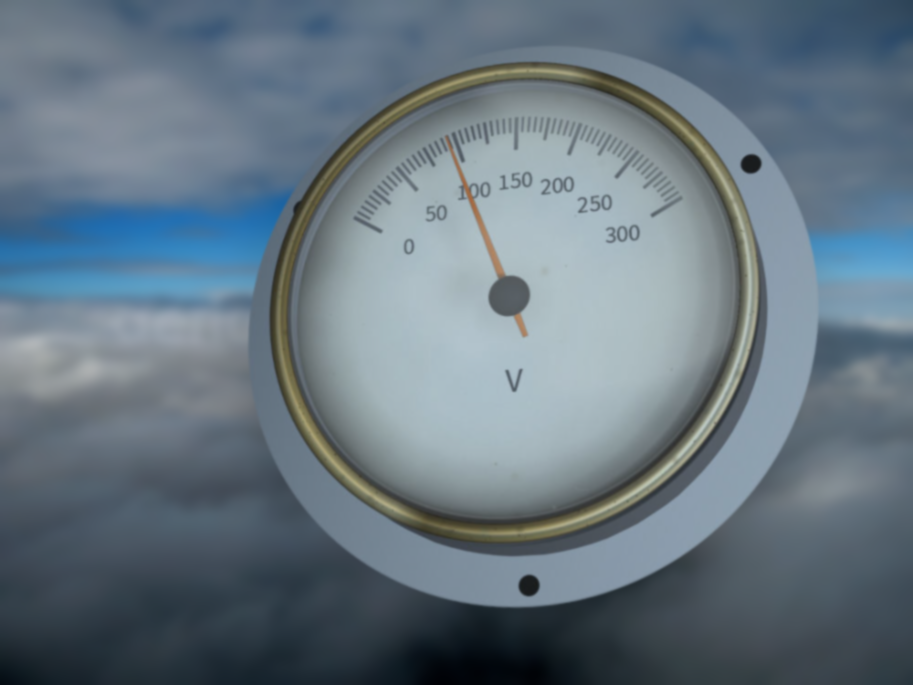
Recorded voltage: 95 V
